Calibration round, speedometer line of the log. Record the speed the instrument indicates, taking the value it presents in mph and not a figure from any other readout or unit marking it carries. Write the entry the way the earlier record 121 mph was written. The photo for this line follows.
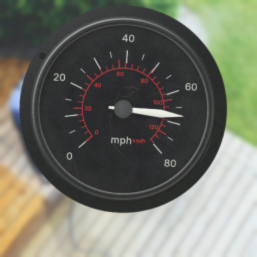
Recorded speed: 67.5 mph
